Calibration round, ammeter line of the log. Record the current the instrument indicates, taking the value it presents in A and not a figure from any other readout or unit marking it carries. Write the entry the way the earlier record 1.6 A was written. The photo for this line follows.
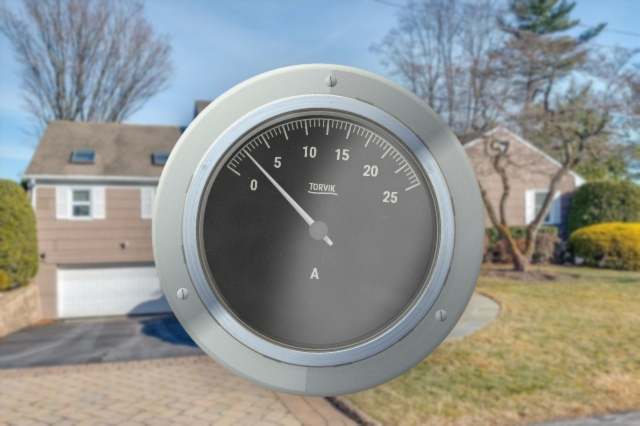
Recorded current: 2.5 A
